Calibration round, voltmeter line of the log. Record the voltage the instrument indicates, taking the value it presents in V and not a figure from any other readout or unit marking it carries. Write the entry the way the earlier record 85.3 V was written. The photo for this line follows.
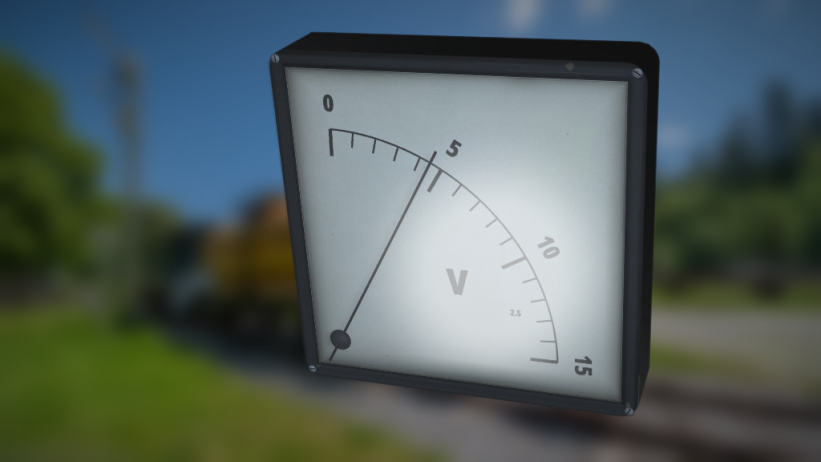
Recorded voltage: 4.5 V
